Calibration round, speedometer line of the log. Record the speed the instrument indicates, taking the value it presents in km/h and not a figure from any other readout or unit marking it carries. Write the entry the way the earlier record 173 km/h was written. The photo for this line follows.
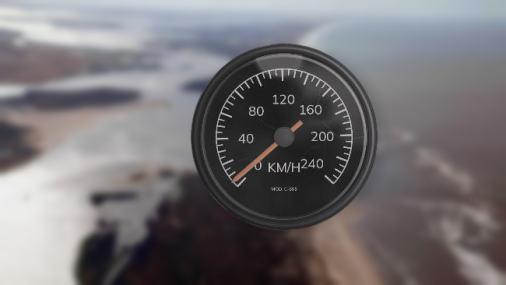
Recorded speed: 5 km/h
